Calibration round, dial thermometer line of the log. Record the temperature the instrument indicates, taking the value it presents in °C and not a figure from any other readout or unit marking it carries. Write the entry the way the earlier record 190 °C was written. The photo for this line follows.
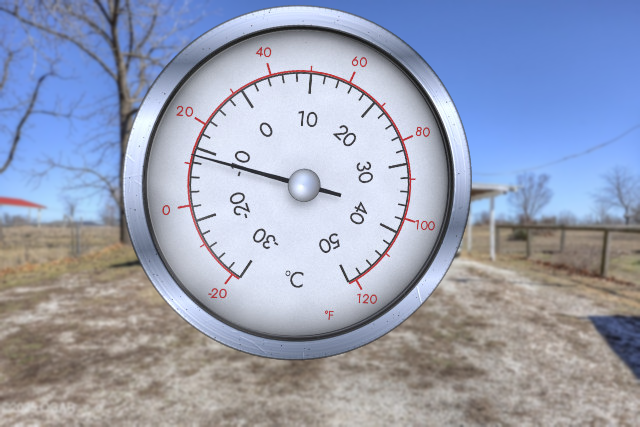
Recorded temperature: -11 °C
